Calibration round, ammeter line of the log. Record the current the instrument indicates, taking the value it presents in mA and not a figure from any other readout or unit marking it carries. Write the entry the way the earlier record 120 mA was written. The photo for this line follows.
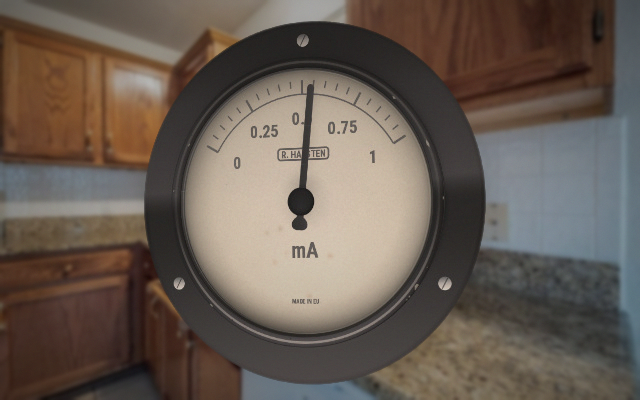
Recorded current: 0.55 mA
